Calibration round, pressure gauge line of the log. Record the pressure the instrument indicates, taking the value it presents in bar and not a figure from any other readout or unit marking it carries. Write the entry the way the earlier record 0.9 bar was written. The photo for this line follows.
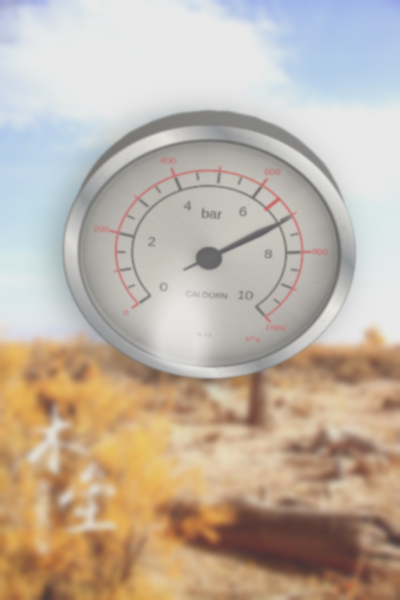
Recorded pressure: 7 bar
